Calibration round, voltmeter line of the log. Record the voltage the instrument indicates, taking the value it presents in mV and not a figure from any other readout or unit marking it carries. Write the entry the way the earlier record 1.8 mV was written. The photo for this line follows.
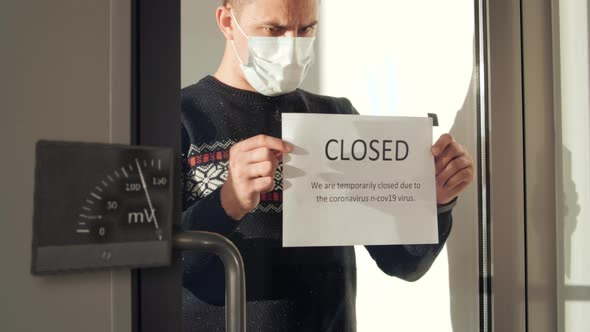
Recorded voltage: 120 mV
